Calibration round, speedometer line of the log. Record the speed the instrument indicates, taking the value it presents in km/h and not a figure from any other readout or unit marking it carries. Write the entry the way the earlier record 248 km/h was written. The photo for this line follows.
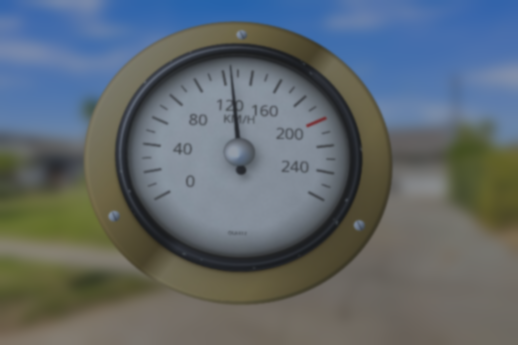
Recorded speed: 125 km/h
